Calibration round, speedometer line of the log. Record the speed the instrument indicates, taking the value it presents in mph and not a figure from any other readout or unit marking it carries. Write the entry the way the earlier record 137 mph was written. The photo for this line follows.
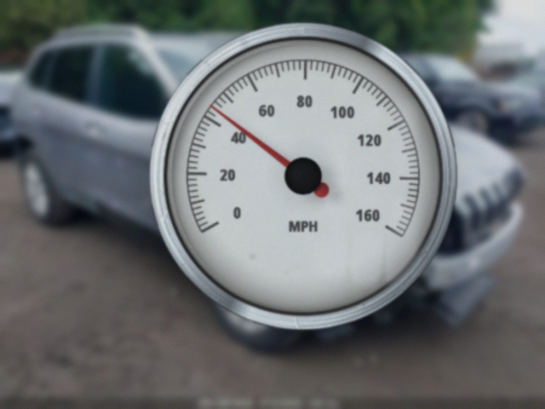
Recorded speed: 44 mph
